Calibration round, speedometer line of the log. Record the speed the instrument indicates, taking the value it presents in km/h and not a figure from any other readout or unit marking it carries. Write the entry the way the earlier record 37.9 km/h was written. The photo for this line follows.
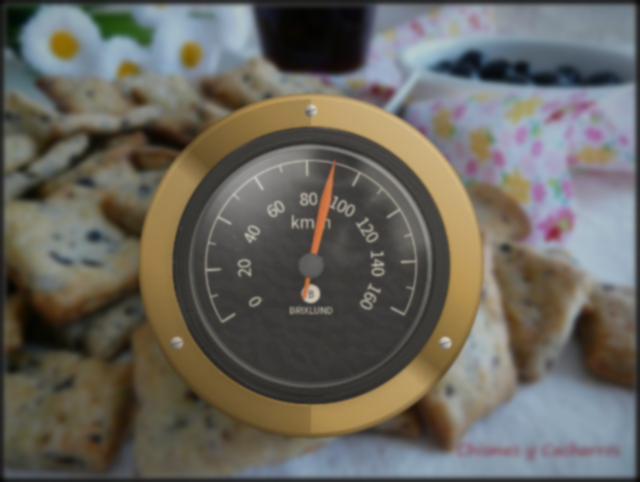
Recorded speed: 90 km/h
